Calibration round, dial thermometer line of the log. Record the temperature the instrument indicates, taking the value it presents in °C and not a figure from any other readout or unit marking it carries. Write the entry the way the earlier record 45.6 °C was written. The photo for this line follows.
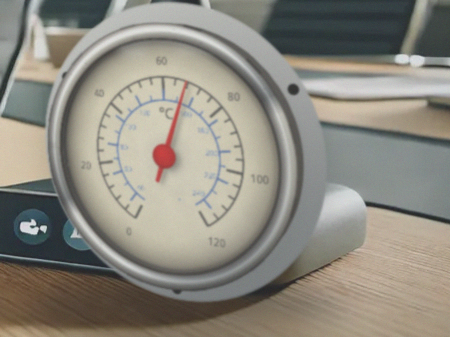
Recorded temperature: 68 °C
